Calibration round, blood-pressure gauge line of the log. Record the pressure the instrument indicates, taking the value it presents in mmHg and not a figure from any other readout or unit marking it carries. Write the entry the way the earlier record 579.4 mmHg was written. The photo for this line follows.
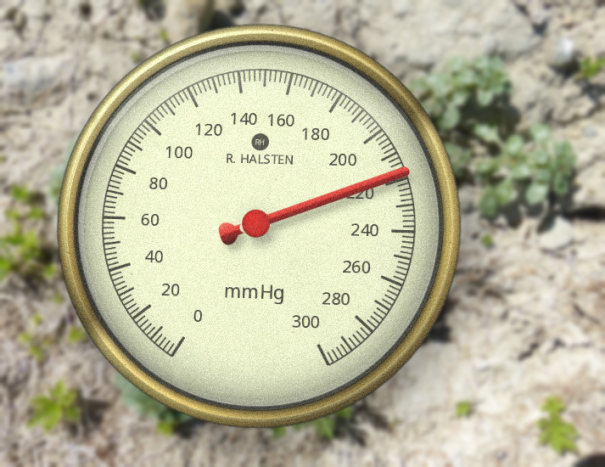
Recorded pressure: 218 mmHg
